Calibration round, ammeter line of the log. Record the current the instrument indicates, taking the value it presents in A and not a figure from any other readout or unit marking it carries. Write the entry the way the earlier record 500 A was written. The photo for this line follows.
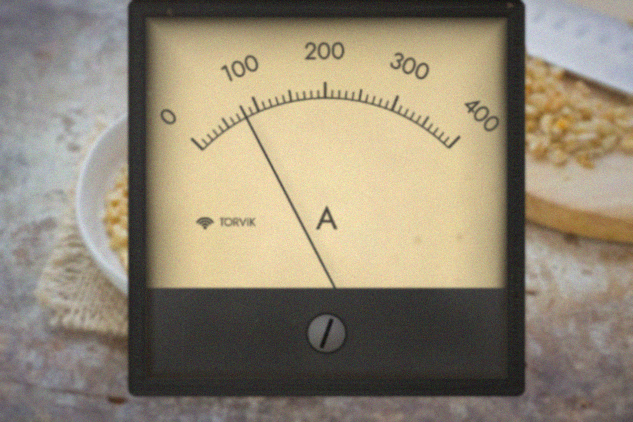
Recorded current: 80 A
